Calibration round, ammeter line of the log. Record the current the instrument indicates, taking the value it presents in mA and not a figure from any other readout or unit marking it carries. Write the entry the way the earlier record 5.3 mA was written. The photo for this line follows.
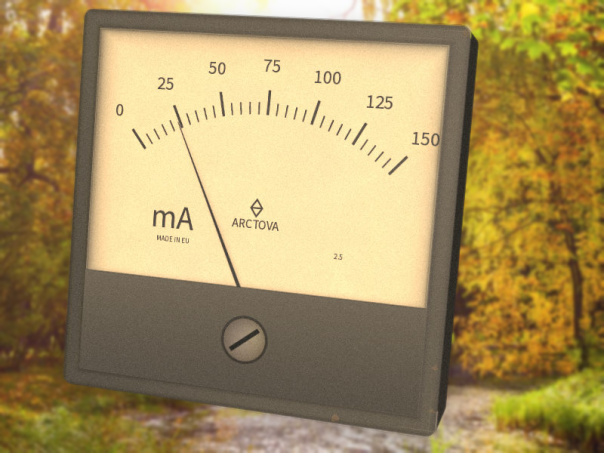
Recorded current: 25 mA
